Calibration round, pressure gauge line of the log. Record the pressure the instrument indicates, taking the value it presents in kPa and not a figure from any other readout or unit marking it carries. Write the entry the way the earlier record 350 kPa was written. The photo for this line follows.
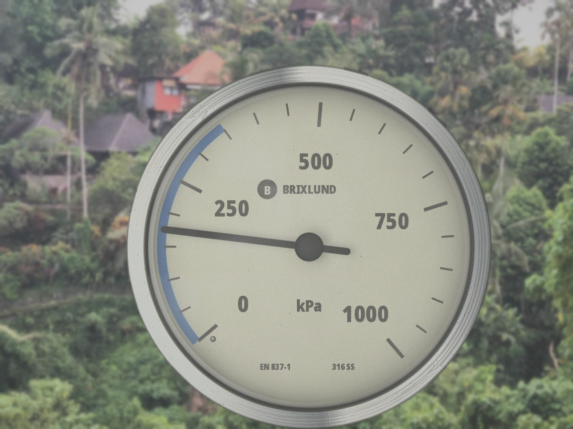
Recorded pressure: 175 kPa
